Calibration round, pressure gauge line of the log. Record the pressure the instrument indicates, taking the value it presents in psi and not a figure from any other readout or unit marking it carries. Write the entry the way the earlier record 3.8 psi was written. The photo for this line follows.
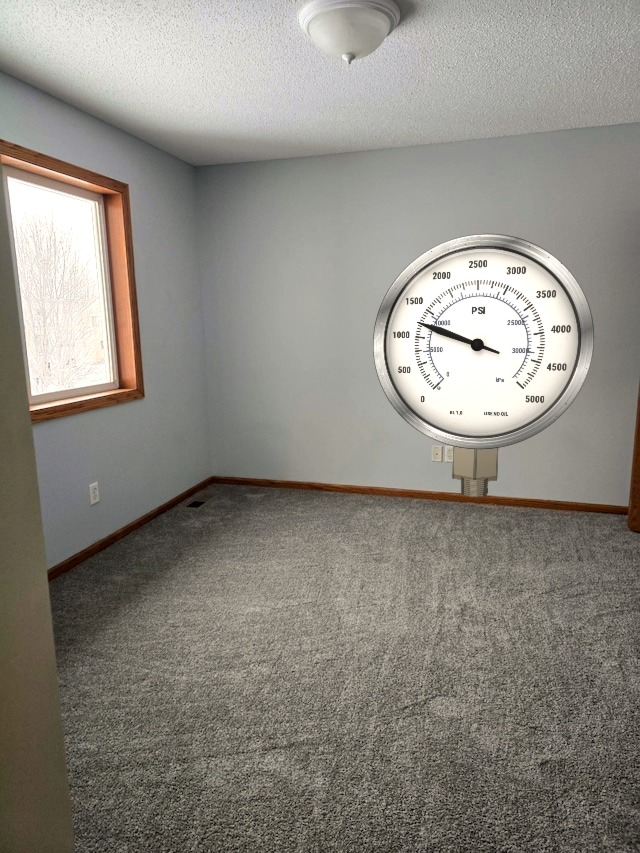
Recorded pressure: 1250 psi
